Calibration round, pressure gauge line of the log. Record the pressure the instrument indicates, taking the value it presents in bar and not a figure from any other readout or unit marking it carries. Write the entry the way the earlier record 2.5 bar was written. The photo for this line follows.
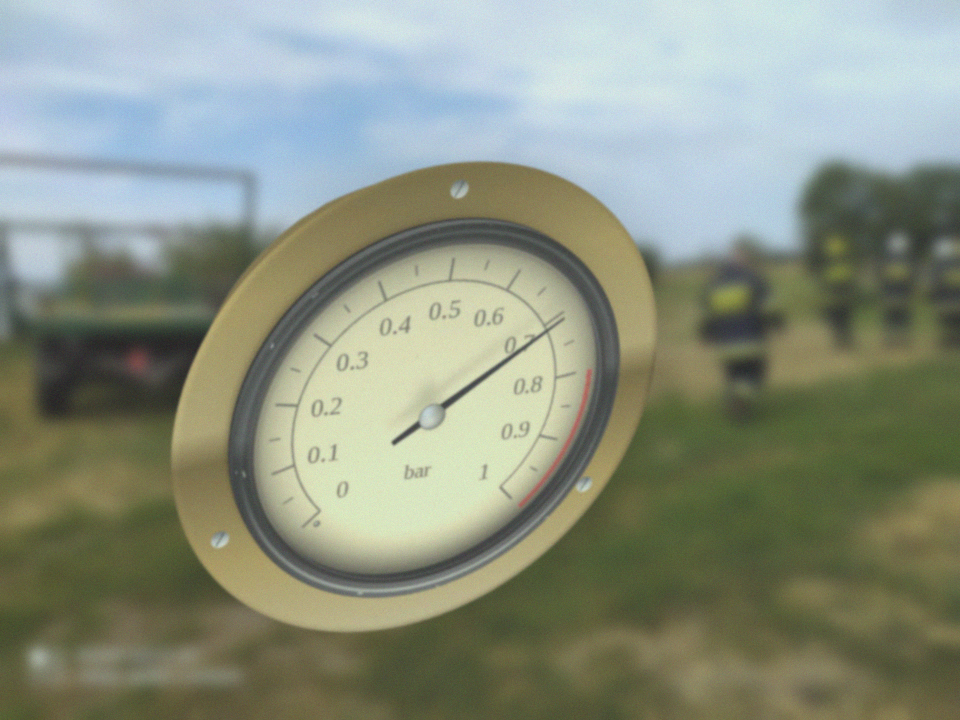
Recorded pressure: 0.7 bar
